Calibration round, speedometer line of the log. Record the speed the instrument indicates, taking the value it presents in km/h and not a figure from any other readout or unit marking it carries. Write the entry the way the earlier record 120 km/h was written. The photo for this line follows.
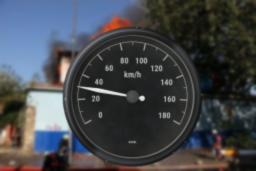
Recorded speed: 30 km/h
